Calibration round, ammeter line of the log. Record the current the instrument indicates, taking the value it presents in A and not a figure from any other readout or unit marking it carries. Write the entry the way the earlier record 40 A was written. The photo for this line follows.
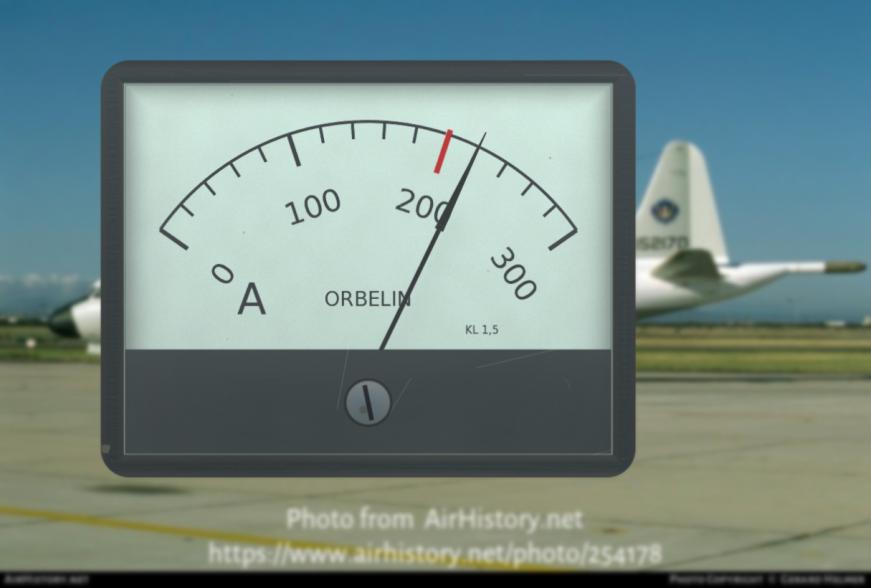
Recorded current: 220 A
